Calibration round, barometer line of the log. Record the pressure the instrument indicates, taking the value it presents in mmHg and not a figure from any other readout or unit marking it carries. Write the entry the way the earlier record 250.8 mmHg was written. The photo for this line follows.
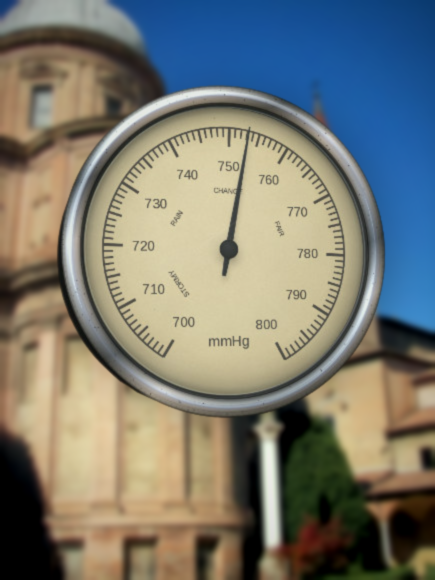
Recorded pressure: 753 mmHg
